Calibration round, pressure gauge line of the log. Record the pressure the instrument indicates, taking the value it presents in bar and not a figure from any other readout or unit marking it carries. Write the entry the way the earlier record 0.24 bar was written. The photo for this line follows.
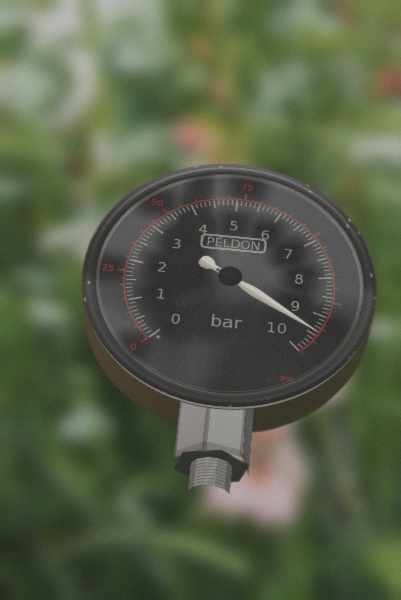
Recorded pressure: 9.5 bar
